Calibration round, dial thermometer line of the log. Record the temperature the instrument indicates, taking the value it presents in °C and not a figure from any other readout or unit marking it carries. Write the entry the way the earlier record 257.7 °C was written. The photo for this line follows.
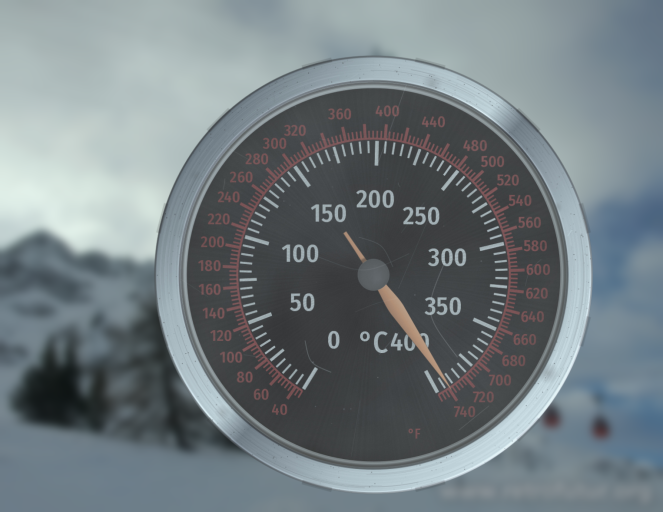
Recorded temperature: 392.5 °C
